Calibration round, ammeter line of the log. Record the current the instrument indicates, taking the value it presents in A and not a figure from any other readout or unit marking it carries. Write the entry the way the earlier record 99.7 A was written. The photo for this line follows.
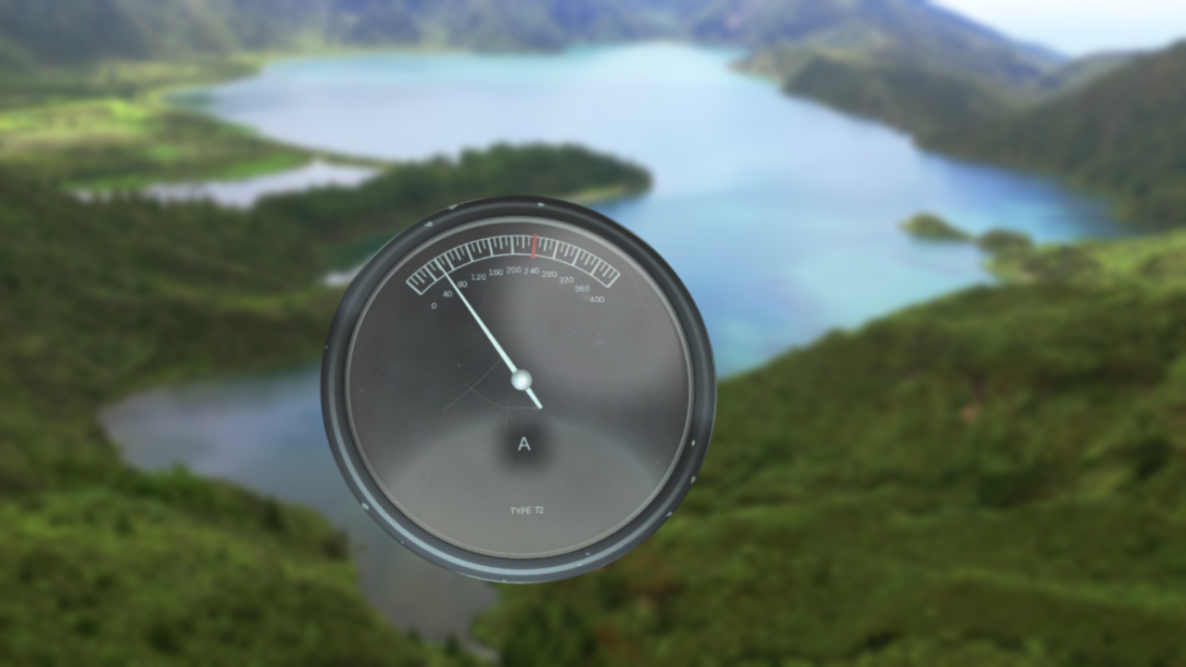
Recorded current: 60 A
